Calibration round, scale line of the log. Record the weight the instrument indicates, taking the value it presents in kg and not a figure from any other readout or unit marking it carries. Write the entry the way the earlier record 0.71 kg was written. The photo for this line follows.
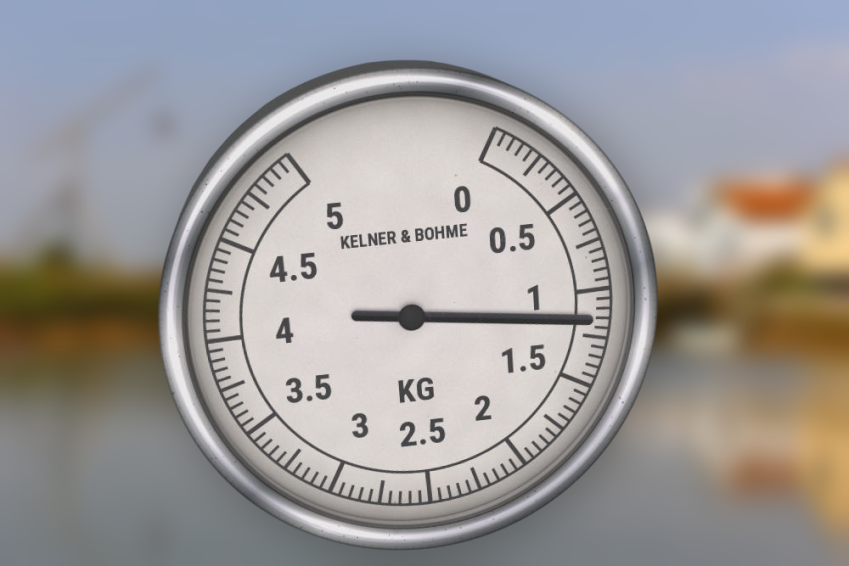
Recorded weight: 1.15 kg
